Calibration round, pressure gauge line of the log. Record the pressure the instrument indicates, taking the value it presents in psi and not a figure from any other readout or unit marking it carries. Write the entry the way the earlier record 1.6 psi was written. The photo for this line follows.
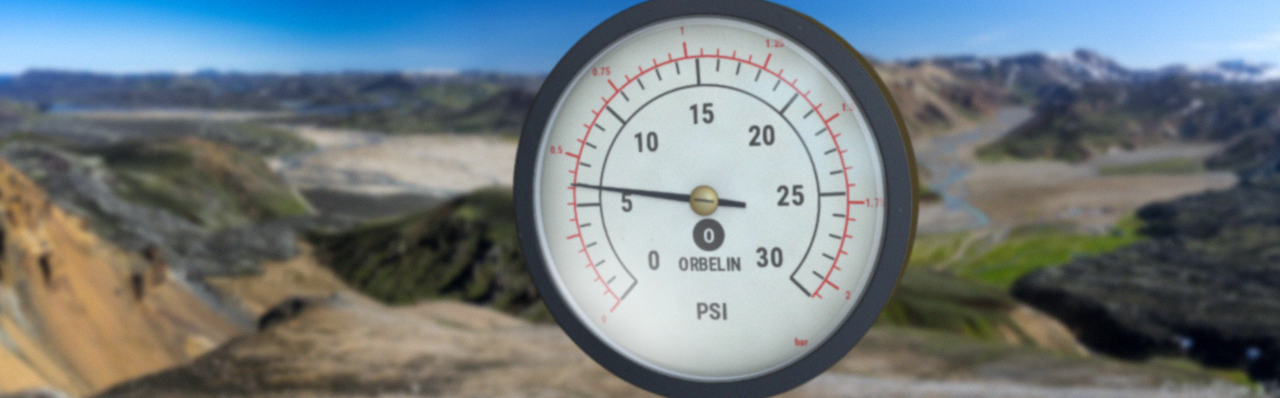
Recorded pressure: 6 psi
